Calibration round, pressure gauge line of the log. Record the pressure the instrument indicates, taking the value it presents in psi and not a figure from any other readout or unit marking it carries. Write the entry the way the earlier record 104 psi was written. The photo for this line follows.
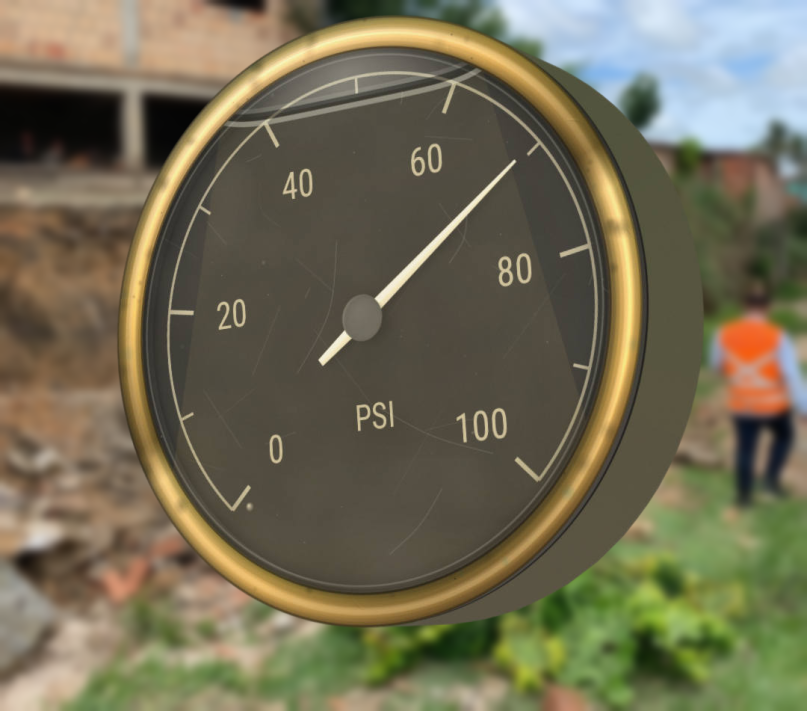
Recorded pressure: 70 psi
